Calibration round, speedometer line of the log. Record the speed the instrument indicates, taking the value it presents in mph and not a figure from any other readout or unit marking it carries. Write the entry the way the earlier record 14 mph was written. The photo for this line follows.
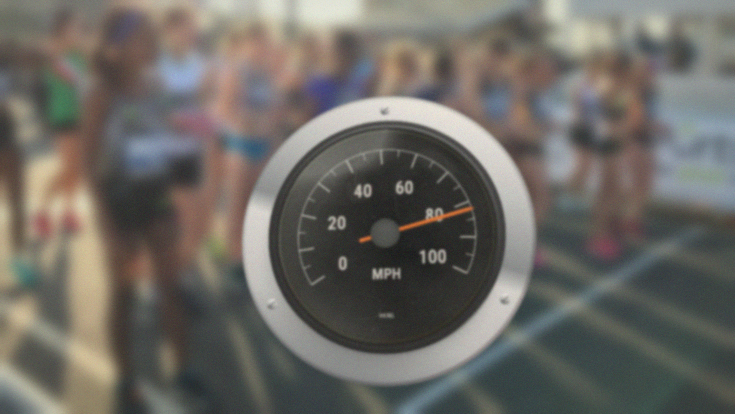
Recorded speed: 82.5 mph
